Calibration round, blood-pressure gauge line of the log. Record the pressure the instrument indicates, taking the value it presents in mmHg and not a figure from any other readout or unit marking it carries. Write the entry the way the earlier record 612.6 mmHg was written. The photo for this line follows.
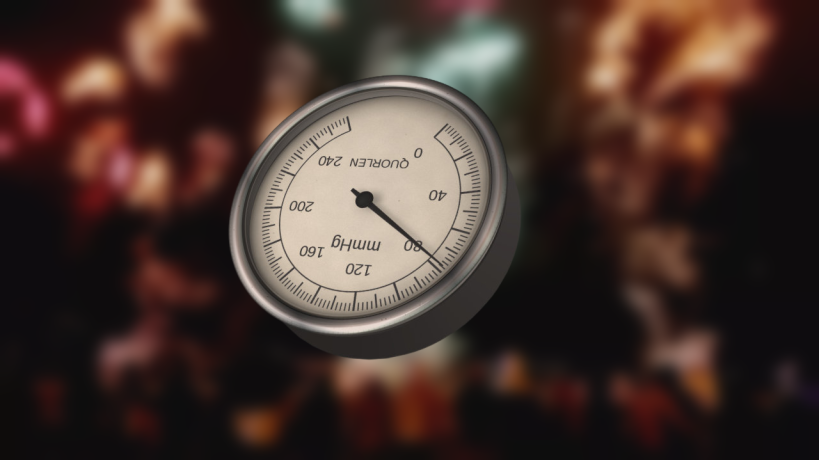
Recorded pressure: 78 mmHg
